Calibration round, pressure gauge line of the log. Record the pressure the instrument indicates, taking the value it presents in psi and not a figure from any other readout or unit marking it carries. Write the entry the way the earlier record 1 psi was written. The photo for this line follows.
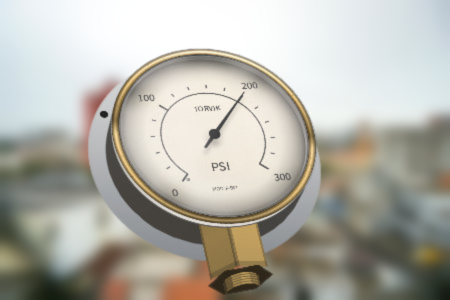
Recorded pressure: 200 psi
